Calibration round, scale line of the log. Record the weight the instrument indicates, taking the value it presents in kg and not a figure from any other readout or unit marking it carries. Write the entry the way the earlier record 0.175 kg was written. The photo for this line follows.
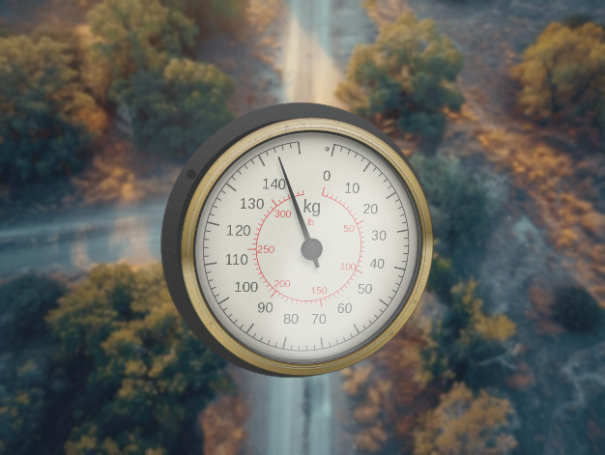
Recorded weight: 144 kg
